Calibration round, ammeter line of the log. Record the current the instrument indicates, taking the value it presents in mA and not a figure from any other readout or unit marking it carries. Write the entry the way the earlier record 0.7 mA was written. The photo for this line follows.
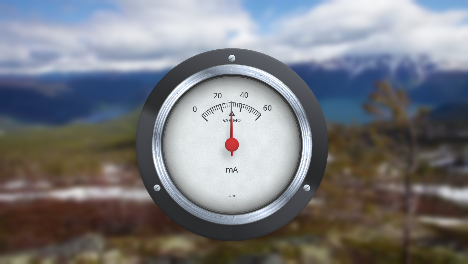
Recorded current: 30 mA
